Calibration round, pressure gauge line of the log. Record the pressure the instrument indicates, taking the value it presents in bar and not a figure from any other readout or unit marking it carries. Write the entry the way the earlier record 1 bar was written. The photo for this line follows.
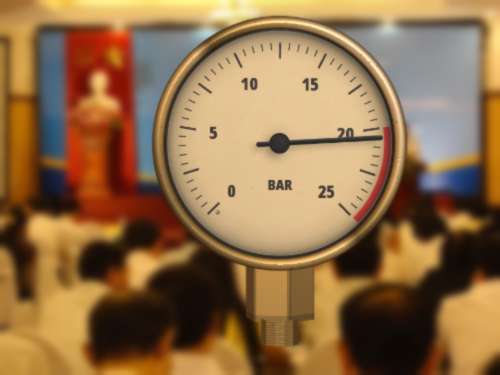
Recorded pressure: 20.5 bar
